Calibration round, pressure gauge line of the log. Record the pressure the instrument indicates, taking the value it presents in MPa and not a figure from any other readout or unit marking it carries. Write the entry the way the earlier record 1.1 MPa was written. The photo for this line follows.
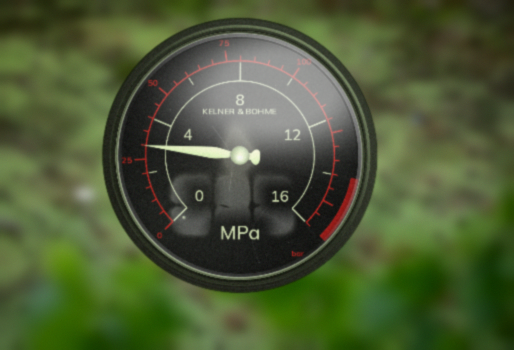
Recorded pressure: 3 MPa
